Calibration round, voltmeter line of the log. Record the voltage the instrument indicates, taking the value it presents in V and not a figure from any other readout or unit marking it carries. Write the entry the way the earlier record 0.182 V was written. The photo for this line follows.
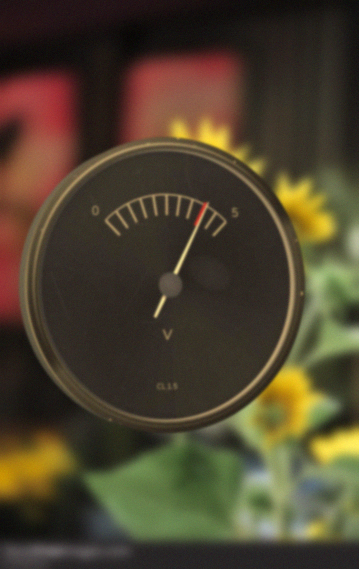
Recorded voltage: 4 V
